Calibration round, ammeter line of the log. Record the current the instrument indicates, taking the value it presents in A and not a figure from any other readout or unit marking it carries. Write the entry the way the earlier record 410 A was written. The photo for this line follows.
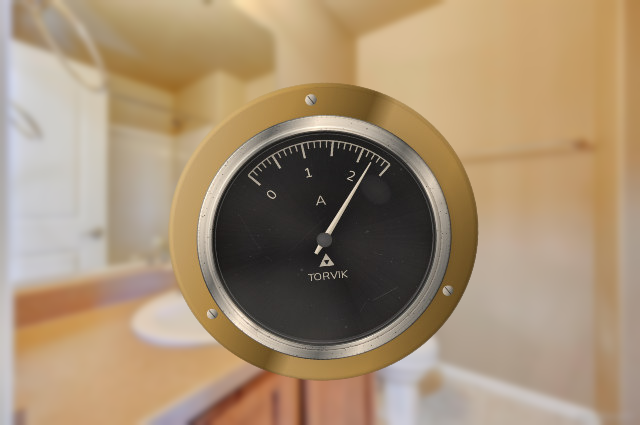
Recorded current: 2.2 A
